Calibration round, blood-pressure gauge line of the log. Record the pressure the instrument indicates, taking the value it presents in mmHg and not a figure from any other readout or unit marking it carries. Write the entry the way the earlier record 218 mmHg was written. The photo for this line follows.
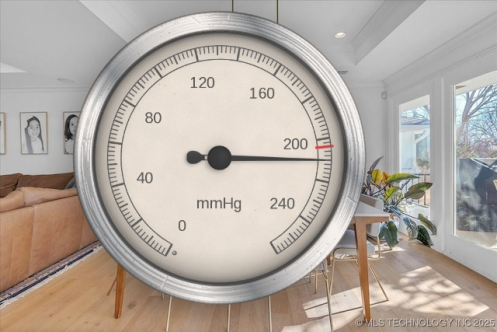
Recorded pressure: 210 mmHg
